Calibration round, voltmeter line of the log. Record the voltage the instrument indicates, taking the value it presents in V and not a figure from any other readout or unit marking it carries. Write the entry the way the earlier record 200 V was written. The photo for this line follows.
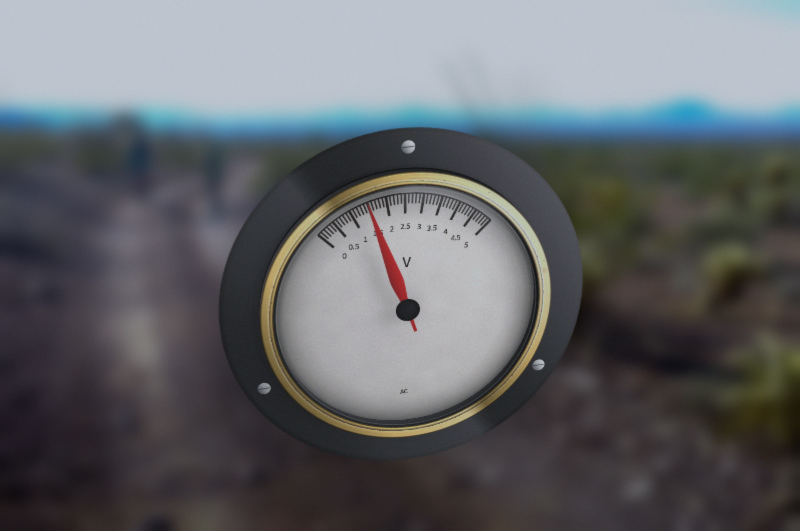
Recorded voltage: 1.5 V
